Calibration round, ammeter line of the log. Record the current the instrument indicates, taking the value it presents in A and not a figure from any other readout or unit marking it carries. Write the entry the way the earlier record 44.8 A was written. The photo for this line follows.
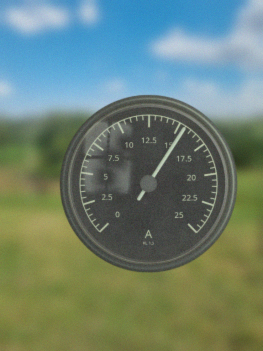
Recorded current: 15.5 A
